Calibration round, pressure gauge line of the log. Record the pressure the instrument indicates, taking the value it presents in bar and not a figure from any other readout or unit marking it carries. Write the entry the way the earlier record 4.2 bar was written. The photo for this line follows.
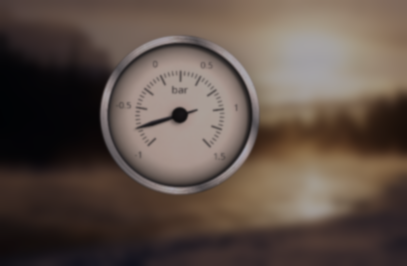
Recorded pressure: -0.75 bar
